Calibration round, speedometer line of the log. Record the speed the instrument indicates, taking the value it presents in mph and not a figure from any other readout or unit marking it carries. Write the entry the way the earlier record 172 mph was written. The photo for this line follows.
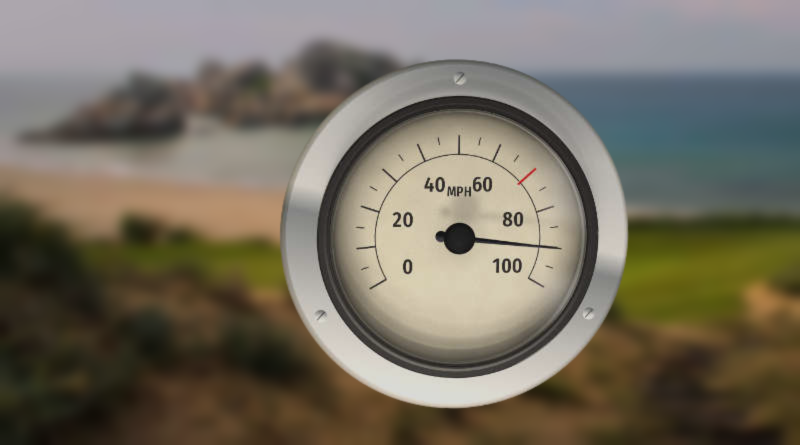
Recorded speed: 90 mph
